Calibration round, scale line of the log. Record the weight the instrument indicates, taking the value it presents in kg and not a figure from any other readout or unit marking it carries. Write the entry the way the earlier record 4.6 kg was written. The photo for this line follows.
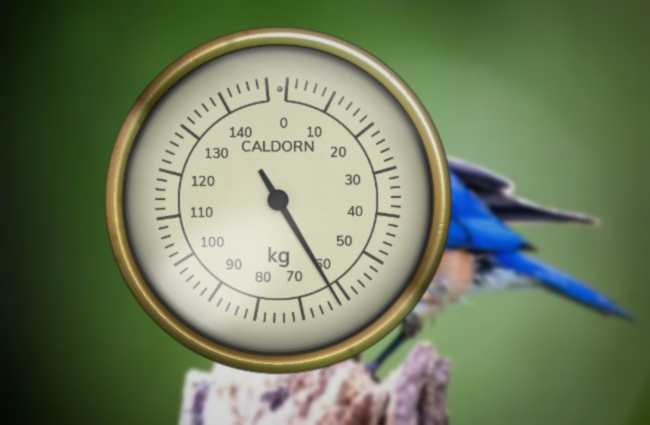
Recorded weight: 62 kg
